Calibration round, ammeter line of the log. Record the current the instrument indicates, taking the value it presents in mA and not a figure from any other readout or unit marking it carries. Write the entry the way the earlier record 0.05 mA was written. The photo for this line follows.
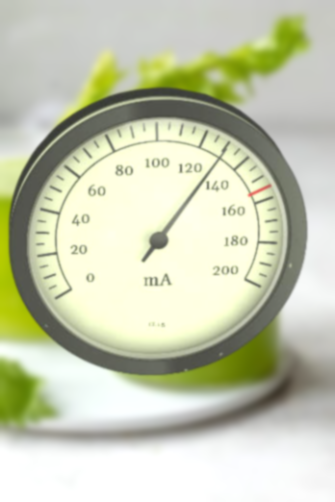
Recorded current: 130 mA
